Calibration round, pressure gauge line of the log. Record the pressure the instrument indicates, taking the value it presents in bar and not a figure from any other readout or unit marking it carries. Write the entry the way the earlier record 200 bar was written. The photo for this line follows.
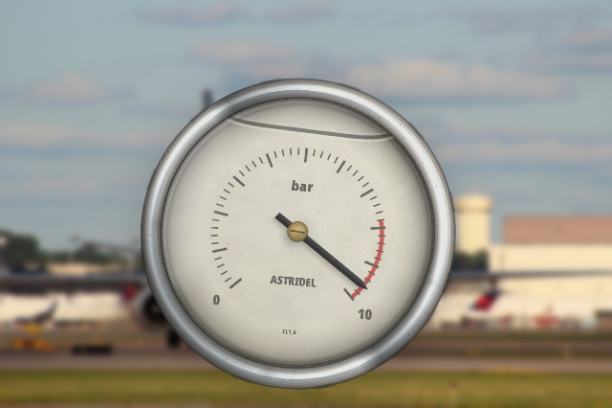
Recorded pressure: 9.6 bar
